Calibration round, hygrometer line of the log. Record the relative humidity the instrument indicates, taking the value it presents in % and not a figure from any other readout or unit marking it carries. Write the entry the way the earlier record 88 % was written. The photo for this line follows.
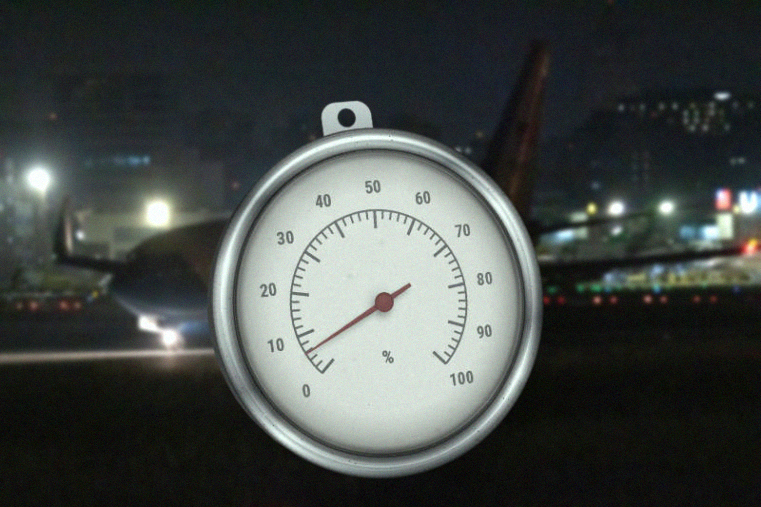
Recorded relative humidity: 6 %
